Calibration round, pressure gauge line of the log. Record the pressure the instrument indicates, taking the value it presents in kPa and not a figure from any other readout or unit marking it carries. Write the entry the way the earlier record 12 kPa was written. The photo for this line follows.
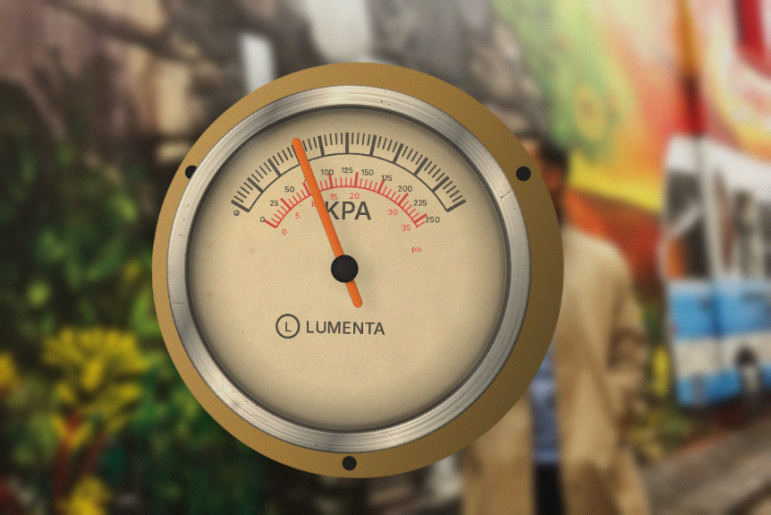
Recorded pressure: 80 kPa
